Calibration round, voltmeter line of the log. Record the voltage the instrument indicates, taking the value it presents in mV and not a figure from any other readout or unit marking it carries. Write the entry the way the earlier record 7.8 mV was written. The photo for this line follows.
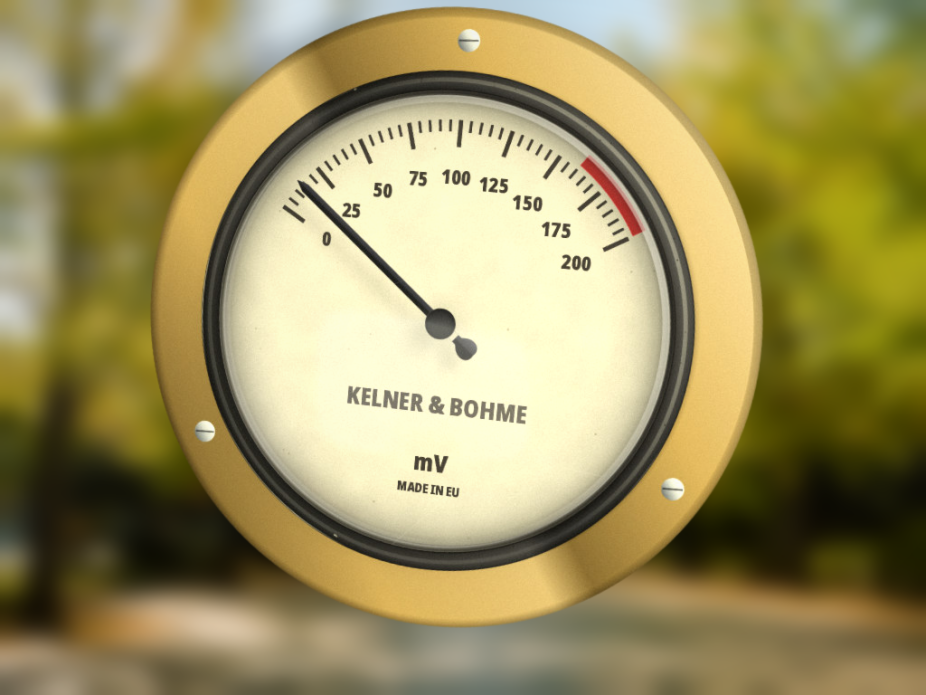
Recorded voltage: 15 mV
